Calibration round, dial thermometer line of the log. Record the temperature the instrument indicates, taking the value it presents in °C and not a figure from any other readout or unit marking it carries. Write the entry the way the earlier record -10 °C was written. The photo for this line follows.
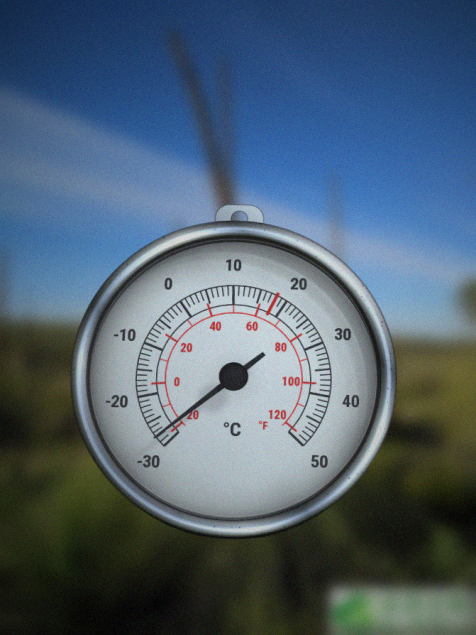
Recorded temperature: -28 °C
